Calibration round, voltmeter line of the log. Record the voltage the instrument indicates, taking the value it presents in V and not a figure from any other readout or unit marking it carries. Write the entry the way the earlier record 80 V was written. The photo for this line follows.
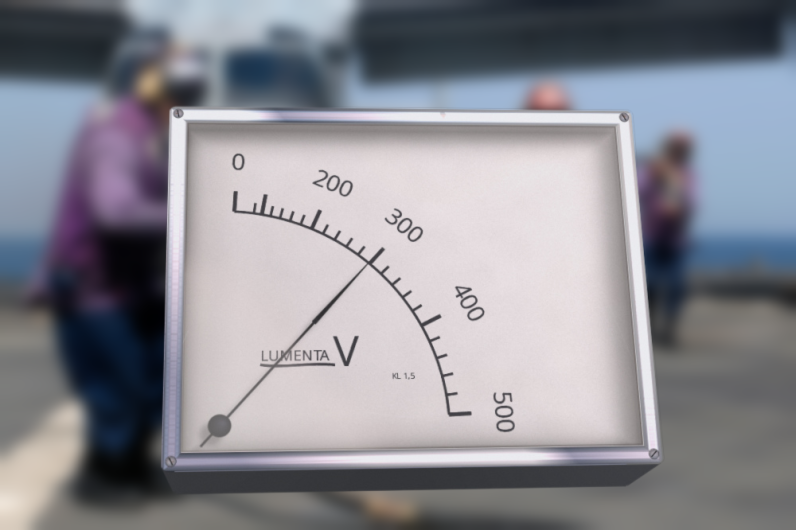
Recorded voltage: 300 V
